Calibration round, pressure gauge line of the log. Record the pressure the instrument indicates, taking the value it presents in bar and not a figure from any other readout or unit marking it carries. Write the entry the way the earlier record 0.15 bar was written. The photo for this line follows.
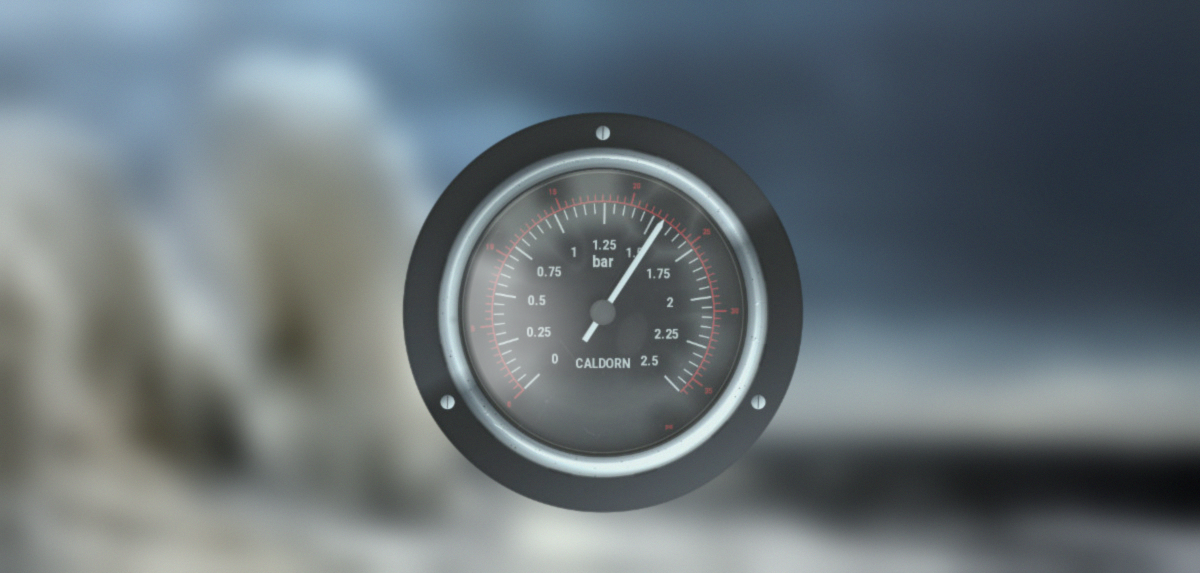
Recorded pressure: 1.55 bar
